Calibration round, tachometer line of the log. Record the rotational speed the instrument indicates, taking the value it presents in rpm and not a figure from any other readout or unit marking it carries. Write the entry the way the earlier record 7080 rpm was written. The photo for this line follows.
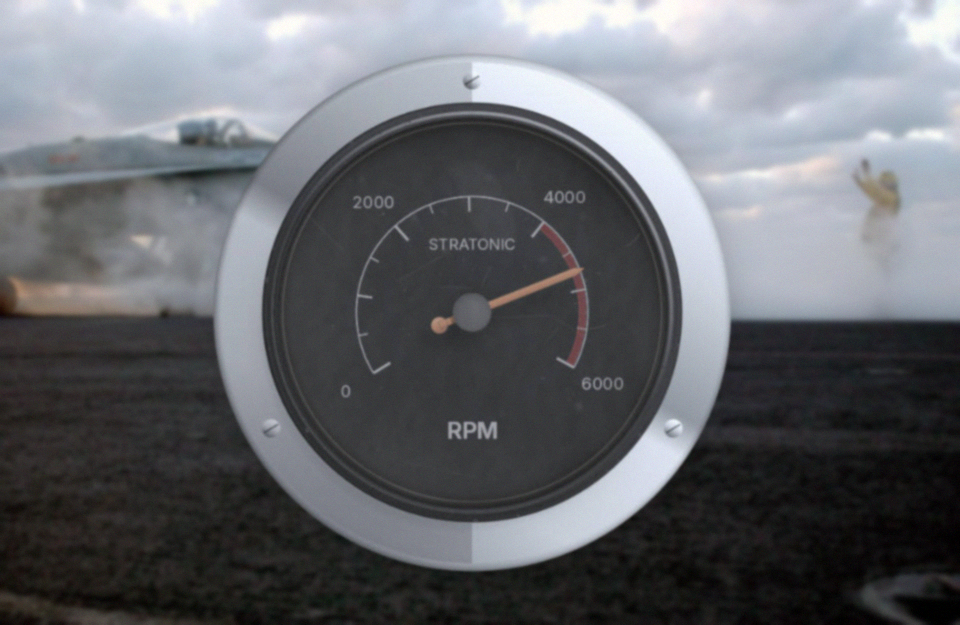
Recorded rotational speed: 4750 rpm
